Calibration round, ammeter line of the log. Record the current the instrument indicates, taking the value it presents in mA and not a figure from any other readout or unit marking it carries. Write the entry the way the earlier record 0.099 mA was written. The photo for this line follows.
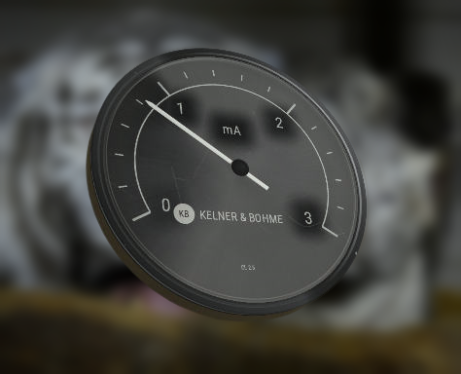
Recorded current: 0.8 mA
